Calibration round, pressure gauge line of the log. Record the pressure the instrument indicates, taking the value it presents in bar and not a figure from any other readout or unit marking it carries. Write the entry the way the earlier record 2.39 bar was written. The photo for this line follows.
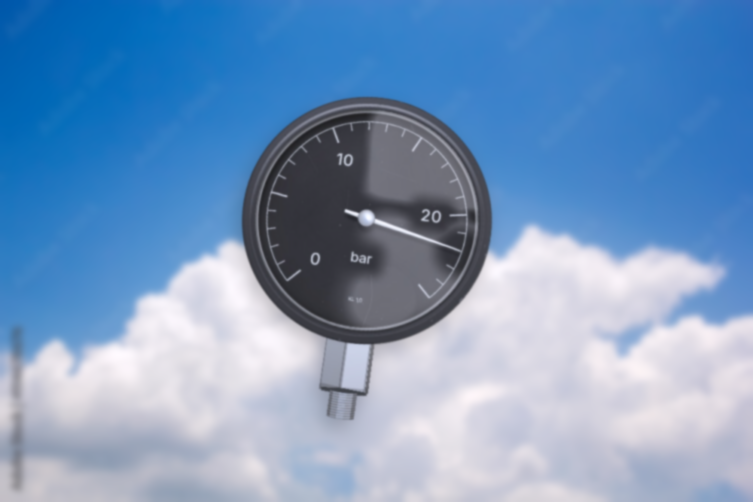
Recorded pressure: 22 bar
